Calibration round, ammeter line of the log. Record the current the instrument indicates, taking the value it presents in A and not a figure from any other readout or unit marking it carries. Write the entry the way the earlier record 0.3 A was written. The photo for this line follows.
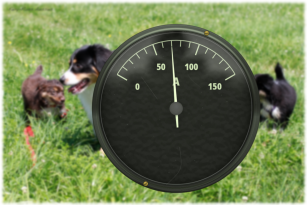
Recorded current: 70 A
